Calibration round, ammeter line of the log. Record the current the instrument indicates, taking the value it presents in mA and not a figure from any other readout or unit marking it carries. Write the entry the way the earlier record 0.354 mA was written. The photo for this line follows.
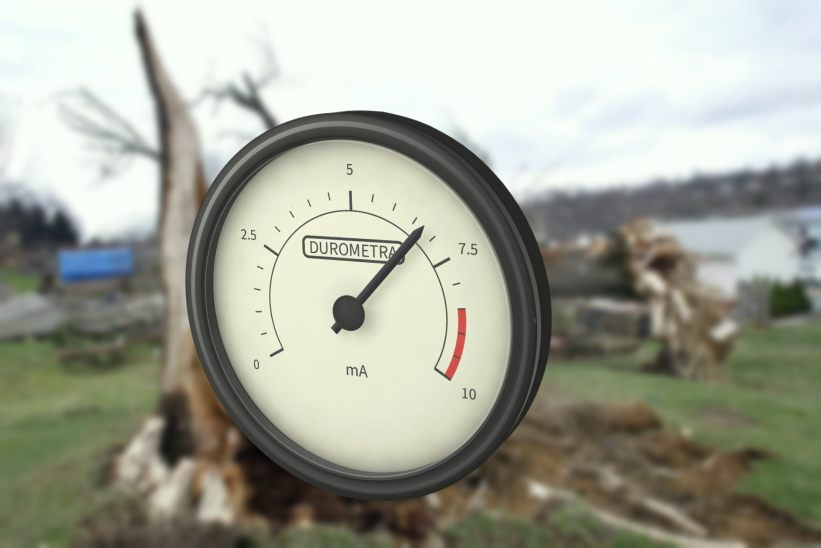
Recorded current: 6.75 mA
